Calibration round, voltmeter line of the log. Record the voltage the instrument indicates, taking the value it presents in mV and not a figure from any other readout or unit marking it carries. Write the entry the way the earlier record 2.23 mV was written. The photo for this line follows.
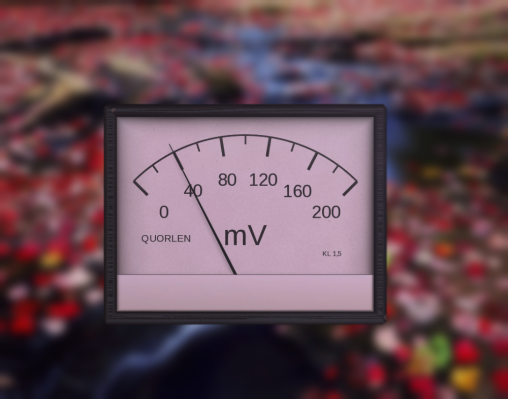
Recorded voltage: 40 mV
